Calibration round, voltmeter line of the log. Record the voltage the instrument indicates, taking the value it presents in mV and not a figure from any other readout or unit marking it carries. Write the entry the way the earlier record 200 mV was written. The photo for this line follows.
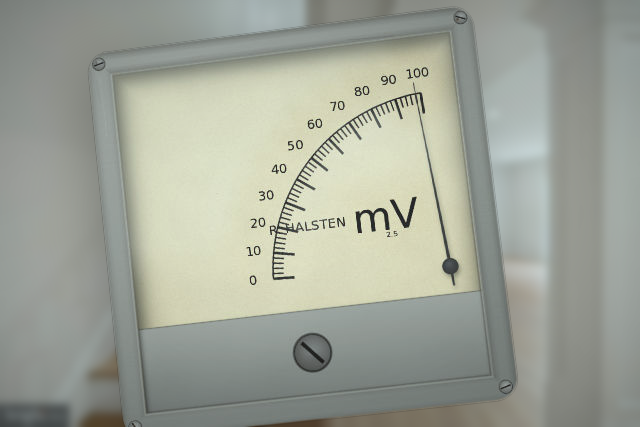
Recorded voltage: 98 mV
